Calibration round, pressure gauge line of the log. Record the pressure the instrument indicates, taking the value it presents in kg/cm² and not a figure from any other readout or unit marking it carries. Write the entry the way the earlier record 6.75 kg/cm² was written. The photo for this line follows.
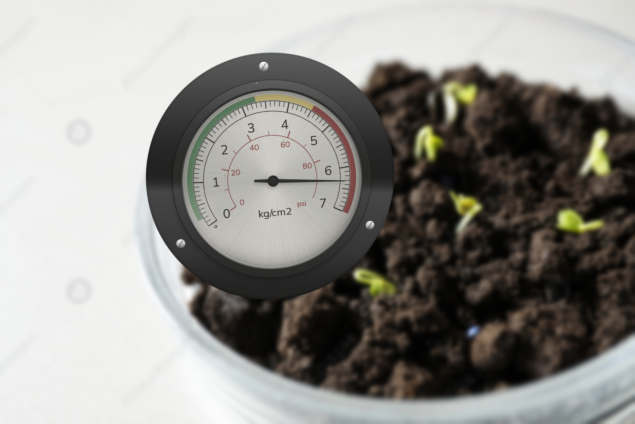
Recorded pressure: 6.3 kg/cm²
